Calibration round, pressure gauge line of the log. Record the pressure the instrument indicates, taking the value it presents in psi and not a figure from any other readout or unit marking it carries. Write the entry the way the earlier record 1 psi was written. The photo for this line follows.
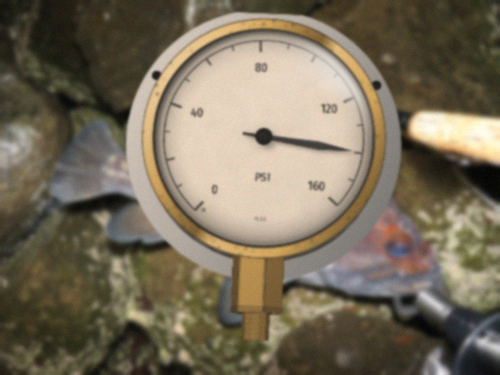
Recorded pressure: 140 psi
